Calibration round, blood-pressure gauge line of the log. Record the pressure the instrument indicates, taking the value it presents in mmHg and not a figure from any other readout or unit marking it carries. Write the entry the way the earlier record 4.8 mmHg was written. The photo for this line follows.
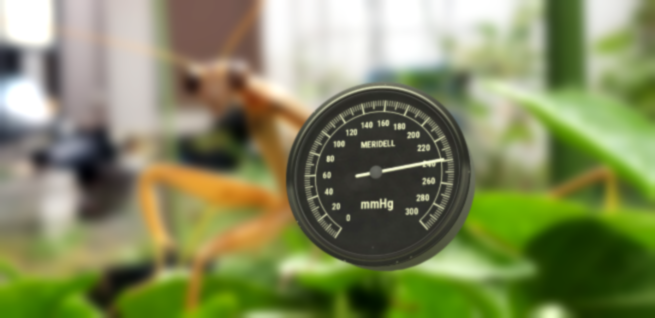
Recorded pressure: 240 mmHg
